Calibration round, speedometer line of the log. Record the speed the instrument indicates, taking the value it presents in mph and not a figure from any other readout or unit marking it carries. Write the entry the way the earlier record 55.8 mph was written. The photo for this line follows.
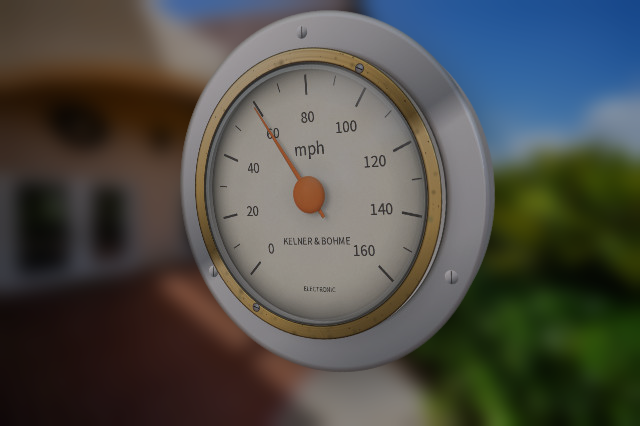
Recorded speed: 60 mph
